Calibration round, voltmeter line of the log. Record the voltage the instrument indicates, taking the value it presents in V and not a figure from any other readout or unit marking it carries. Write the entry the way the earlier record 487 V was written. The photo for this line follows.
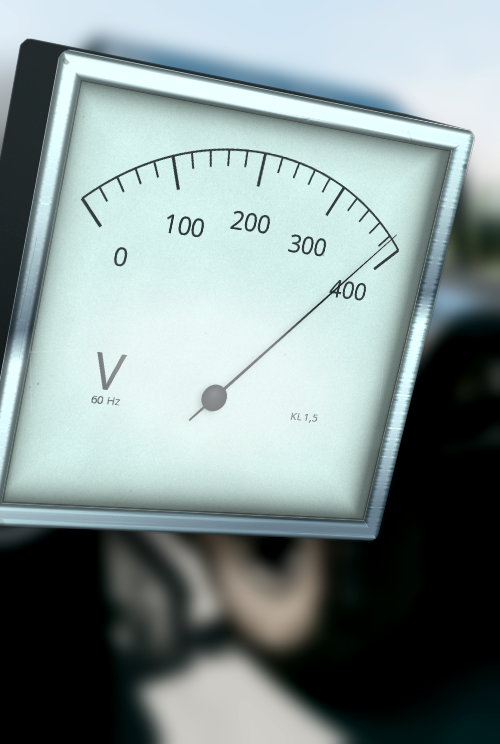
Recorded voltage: 380 V
